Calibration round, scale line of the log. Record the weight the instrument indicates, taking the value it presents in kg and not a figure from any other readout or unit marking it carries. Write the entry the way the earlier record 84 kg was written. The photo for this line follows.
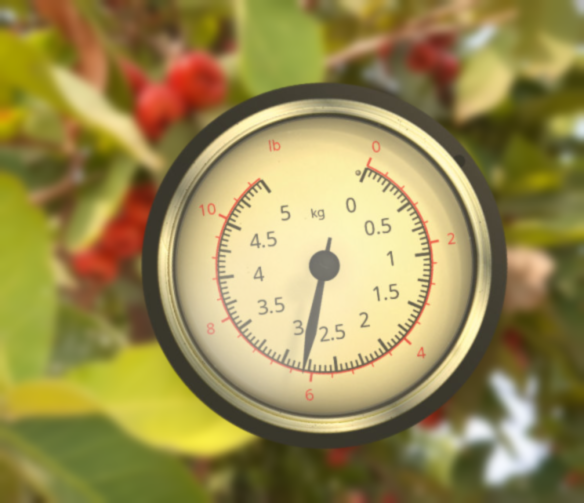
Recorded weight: 2.8 kg
